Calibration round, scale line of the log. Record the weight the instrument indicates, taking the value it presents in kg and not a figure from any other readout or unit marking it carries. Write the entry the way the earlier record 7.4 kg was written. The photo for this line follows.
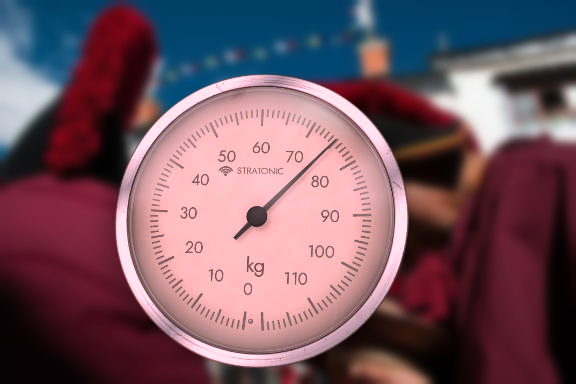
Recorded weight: 75 kg
